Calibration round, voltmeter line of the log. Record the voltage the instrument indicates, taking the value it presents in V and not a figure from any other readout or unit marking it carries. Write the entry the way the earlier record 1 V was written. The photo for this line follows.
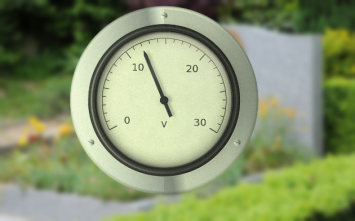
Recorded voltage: 12 V
